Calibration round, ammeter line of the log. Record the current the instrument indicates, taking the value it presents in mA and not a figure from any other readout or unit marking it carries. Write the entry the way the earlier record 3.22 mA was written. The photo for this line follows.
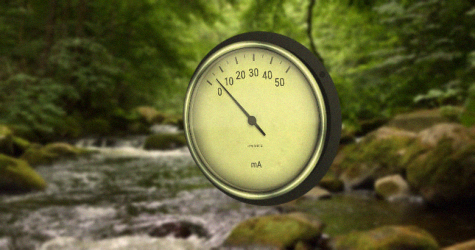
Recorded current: 5 mA
